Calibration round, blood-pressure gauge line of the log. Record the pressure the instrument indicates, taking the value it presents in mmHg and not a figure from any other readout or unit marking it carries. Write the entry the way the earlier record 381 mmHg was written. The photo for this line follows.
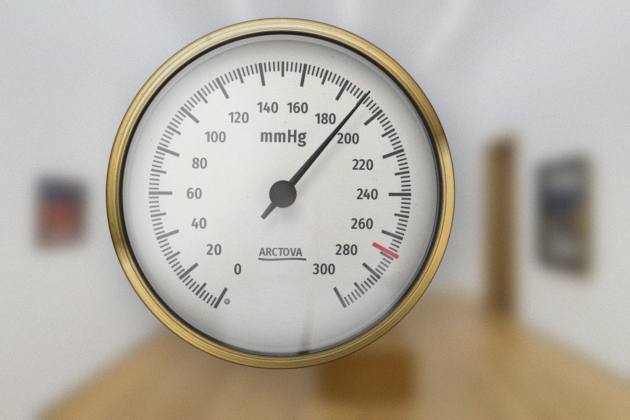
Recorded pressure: 190 mmHg
